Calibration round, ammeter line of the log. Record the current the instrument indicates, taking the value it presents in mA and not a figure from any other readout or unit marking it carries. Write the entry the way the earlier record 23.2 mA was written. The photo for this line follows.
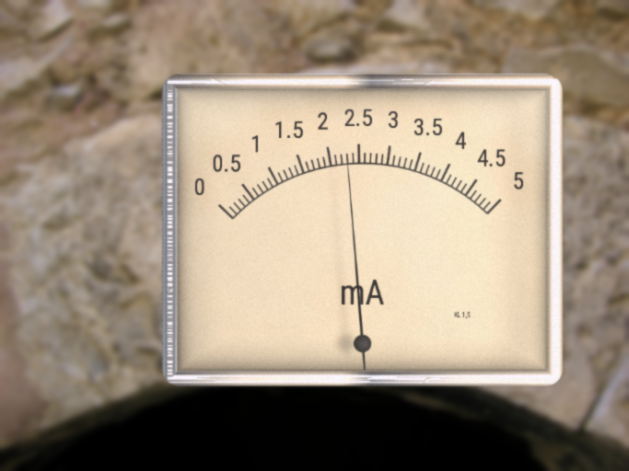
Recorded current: 2.3 mA
